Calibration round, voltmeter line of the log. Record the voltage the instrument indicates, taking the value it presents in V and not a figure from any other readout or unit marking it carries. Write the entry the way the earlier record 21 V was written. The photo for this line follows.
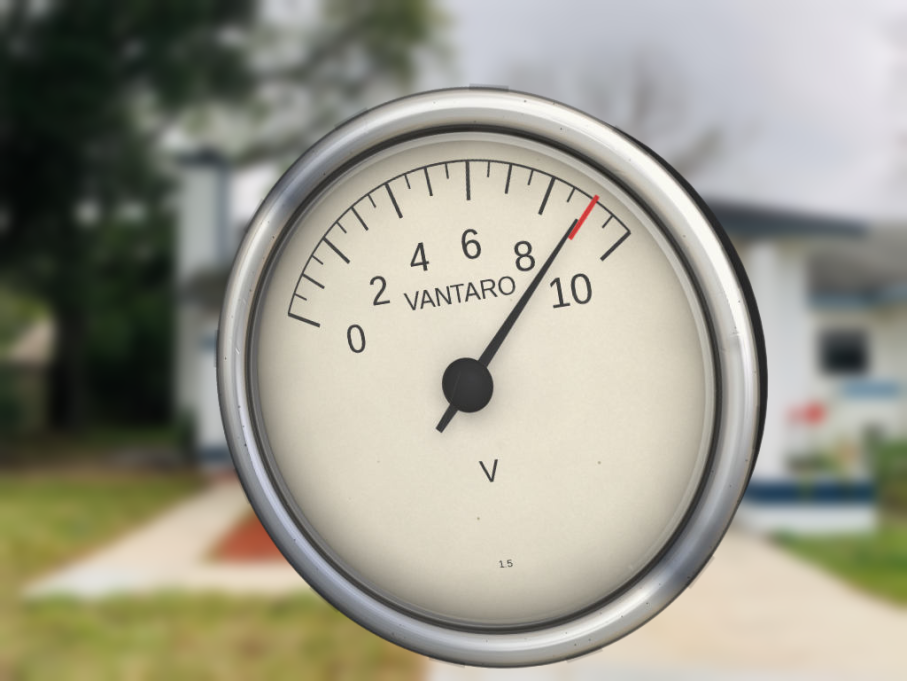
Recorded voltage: 9 V
